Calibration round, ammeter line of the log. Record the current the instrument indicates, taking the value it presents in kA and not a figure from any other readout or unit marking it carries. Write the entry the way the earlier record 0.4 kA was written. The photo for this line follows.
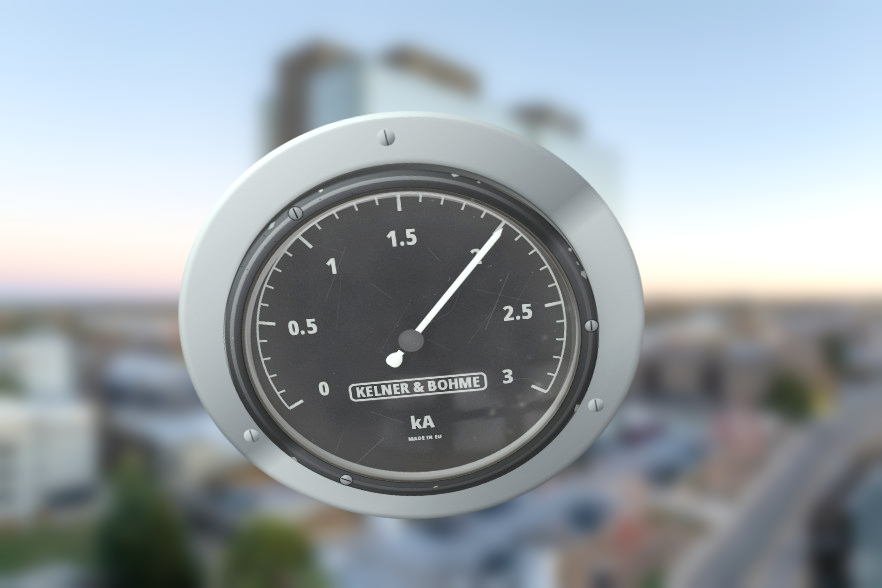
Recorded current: 2 kA
